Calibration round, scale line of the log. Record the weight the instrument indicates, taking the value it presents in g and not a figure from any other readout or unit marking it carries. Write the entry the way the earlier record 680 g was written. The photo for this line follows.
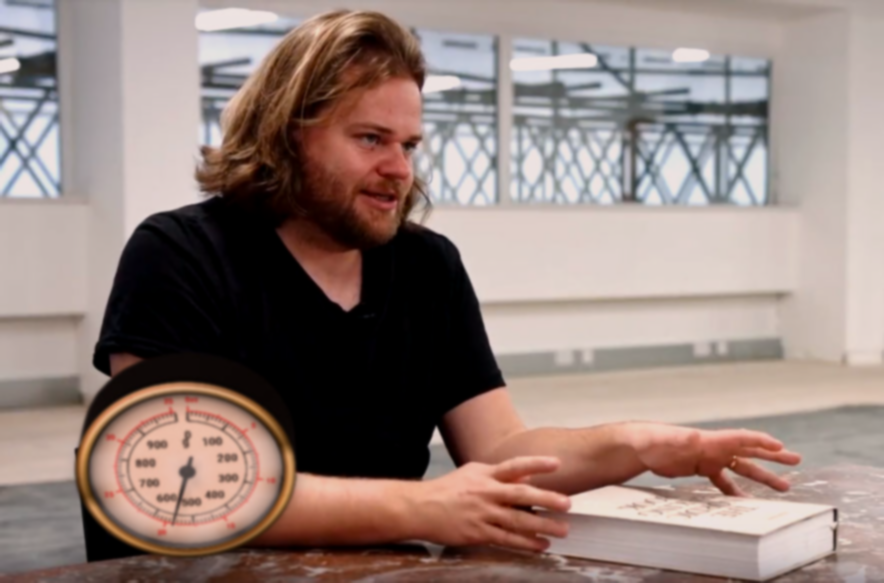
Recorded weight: 550 g
